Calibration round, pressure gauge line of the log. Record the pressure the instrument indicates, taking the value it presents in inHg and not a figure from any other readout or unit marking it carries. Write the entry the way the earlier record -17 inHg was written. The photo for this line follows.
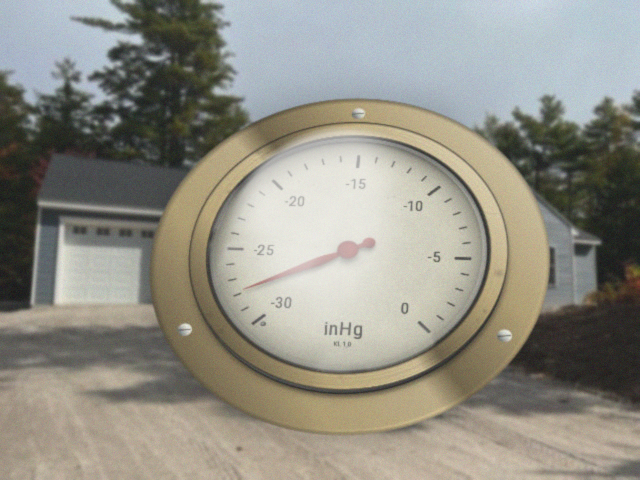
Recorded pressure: -28 inHg
